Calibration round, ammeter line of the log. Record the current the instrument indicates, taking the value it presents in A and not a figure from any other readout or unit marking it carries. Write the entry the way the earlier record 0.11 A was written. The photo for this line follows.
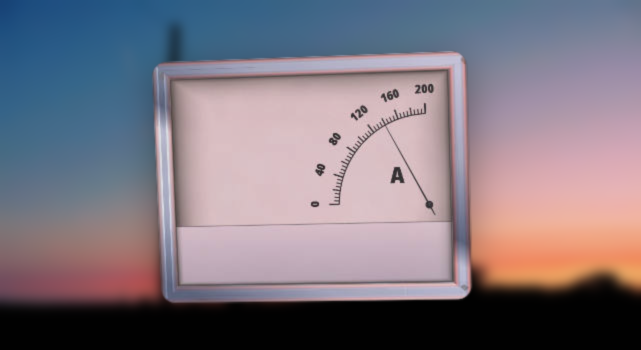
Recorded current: 140 A
